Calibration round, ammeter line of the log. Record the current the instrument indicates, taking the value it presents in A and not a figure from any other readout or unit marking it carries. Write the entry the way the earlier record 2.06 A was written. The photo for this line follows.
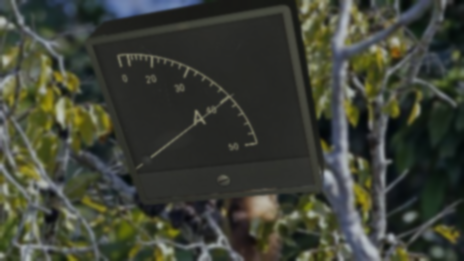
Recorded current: 40 A
